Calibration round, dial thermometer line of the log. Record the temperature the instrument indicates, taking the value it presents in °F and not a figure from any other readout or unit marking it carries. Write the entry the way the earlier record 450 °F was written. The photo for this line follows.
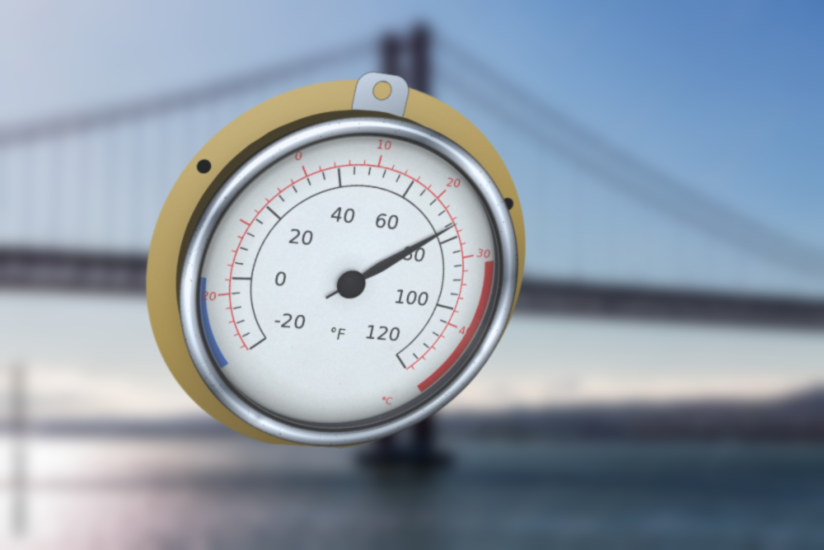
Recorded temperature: 76 °F
